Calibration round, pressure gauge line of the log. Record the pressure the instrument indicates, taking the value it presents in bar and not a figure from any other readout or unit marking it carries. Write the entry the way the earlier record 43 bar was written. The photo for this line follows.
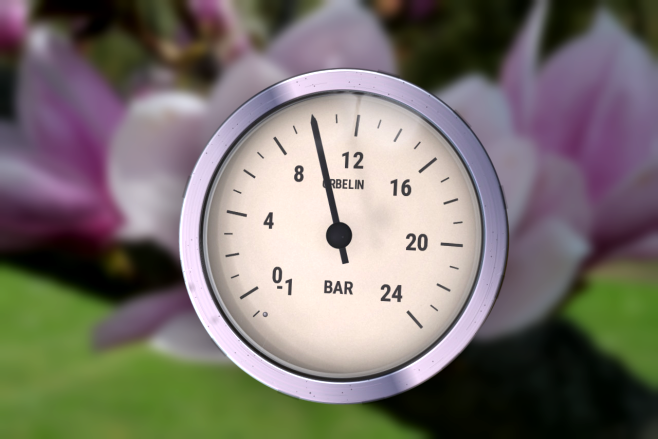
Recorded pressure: 10 bar
